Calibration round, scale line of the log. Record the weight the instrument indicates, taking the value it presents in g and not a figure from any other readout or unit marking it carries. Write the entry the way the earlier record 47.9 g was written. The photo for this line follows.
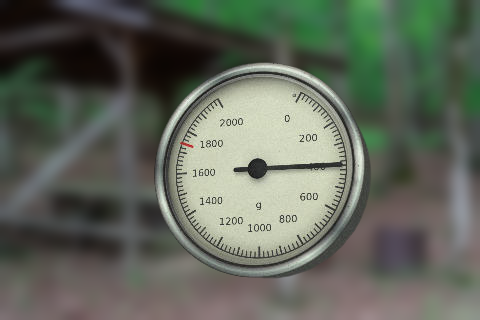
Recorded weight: 400 g
